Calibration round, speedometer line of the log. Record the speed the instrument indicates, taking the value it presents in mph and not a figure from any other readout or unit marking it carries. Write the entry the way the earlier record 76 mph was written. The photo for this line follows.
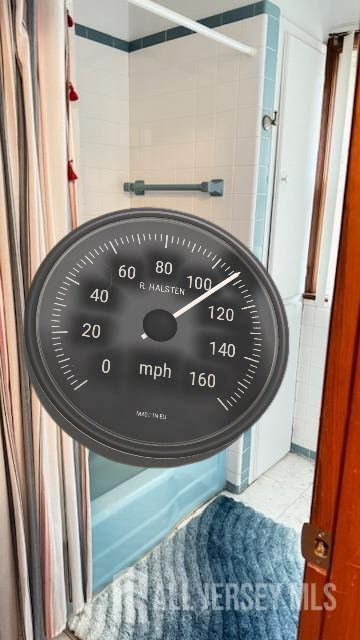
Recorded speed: 108 mph
